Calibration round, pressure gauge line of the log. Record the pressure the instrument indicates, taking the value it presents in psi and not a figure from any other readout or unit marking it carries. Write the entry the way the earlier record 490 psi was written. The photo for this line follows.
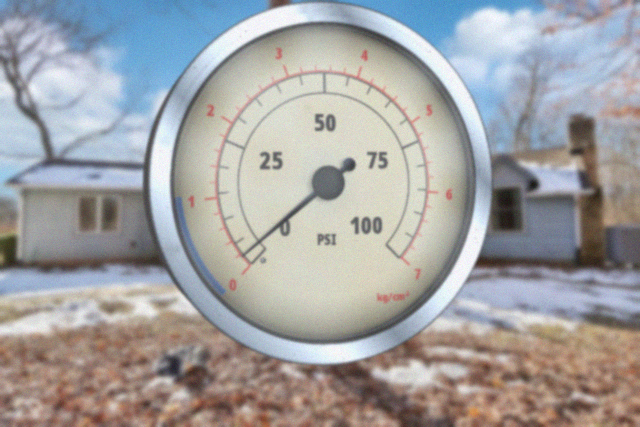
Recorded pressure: 2.5 psi
